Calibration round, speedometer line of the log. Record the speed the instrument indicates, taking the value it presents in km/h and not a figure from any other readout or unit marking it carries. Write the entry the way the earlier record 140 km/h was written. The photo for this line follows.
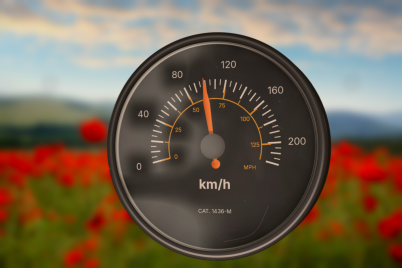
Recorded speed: 100 km/h
